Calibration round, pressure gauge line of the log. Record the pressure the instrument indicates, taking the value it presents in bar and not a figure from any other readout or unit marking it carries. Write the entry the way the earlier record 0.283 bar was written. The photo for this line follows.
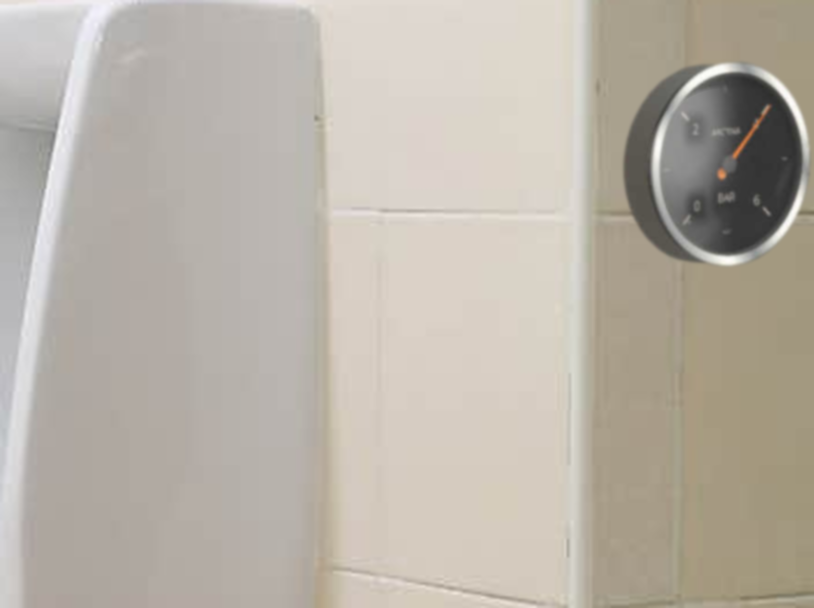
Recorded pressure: 4 bar
